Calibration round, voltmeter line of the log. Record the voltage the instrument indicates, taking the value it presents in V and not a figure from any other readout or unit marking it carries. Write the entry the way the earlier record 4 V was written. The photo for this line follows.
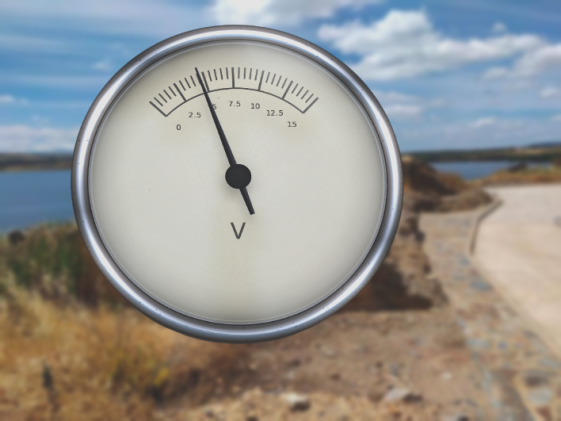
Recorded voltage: 4.5 V
